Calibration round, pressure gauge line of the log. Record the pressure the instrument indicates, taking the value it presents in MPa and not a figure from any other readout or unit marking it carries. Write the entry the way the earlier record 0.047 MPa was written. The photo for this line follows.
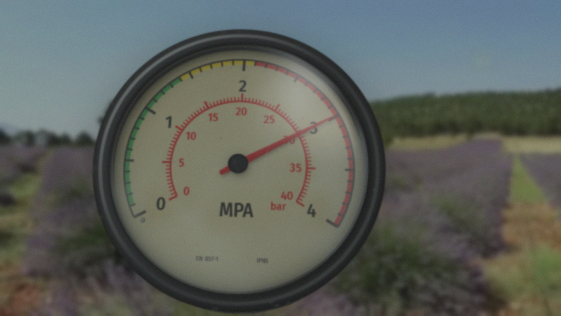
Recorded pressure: 3 MPa
